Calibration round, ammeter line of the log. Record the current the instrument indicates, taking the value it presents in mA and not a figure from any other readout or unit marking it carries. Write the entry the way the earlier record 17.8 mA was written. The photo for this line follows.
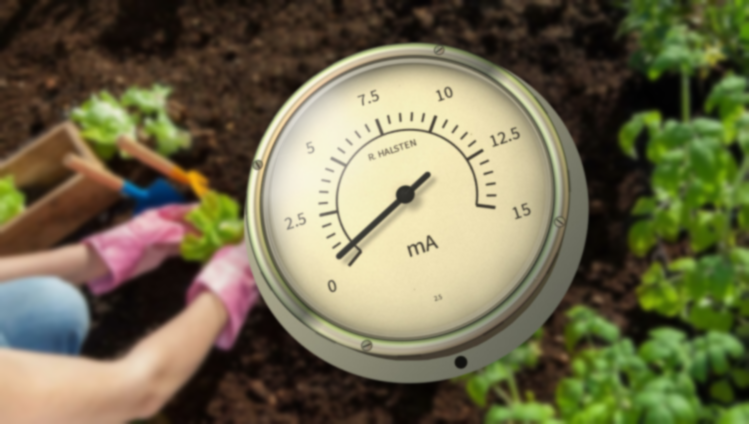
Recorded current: 0.5 mA
